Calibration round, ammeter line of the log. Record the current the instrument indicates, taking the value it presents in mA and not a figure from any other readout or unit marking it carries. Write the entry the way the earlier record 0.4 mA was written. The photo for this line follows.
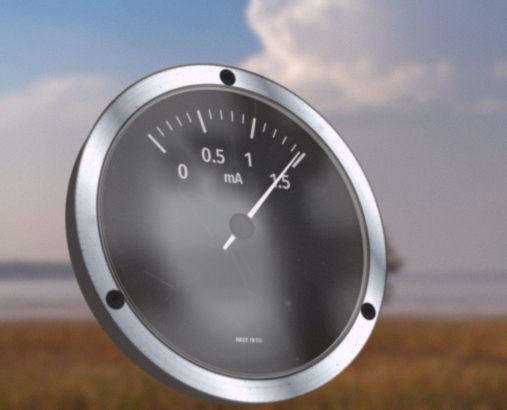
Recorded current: 1.45 mA
